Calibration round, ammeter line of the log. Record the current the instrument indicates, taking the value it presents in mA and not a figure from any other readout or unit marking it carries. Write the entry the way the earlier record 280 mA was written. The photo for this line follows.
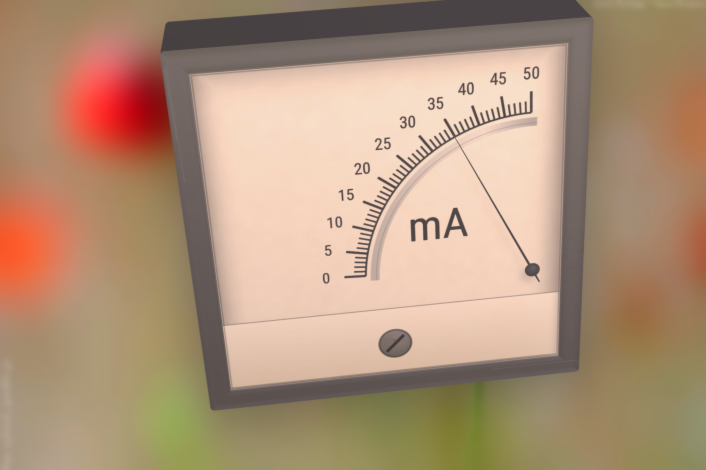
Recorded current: 35 mA
